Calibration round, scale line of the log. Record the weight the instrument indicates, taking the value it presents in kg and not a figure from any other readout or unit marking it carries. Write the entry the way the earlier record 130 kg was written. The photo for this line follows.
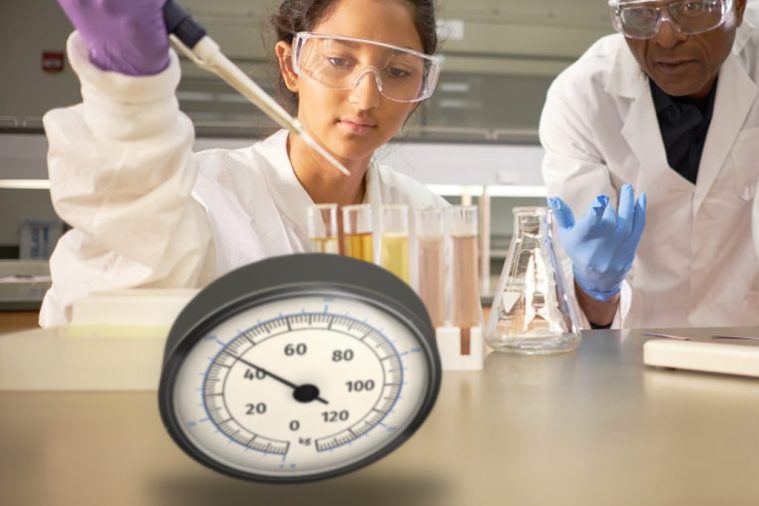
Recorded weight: 45 kg
